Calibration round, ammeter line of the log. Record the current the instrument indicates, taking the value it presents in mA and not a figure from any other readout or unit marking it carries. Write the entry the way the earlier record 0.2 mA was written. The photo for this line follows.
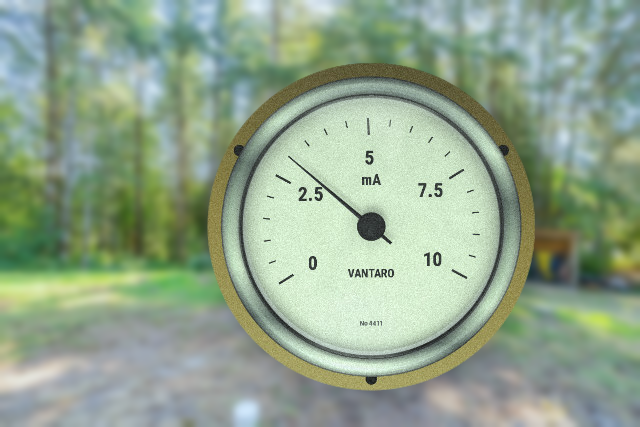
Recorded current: 3 mA
